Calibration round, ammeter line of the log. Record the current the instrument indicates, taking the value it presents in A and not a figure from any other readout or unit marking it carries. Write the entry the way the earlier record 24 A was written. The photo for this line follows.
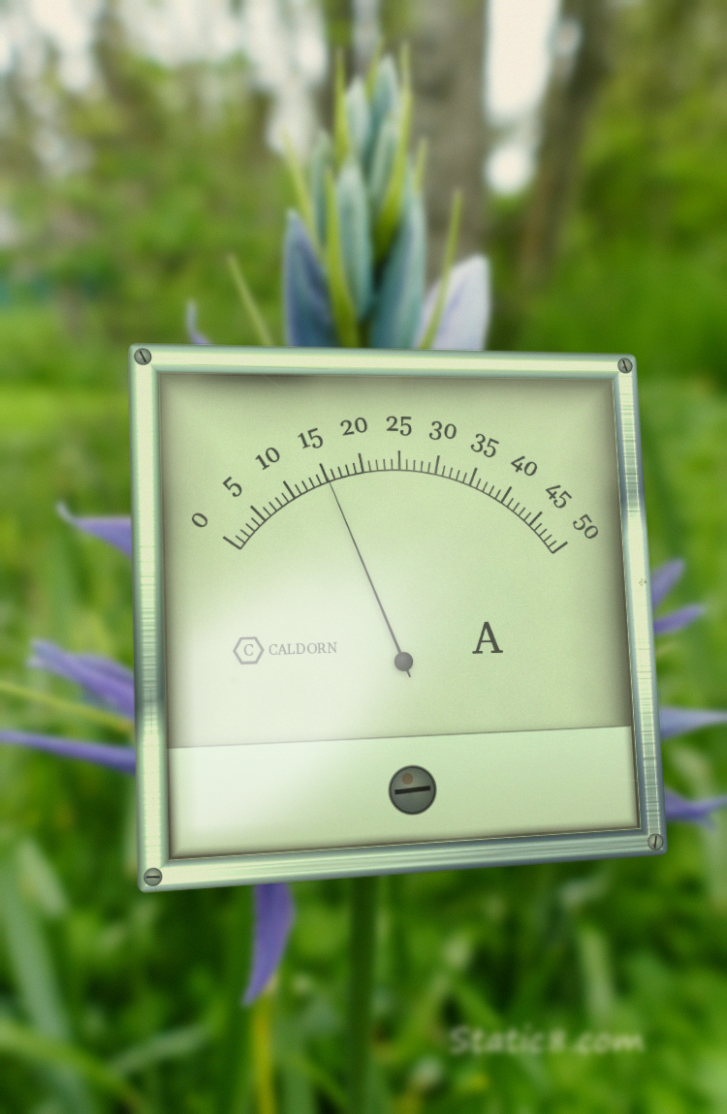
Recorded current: 15 A
